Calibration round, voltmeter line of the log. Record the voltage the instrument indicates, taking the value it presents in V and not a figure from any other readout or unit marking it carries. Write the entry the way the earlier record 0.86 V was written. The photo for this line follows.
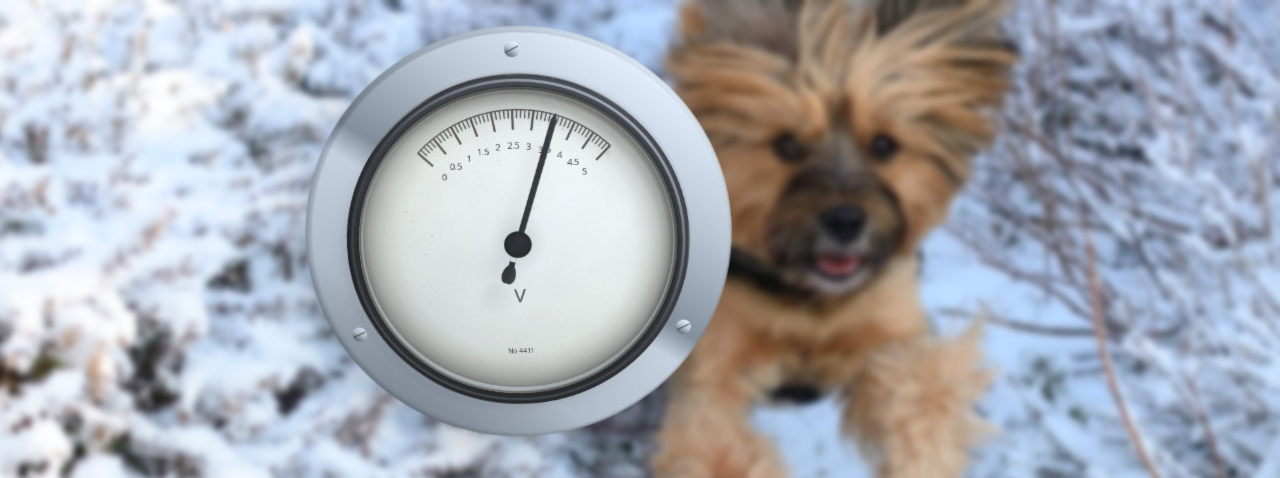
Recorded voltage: 3.5 V
